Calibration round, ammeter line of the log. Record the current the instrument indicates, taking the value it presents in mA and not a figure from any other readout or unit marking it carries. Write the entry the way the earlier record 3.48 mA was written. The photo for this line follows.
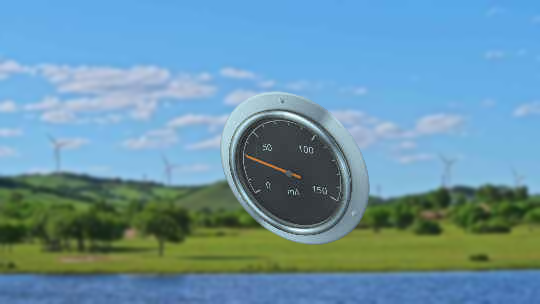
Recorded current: 30 mA
